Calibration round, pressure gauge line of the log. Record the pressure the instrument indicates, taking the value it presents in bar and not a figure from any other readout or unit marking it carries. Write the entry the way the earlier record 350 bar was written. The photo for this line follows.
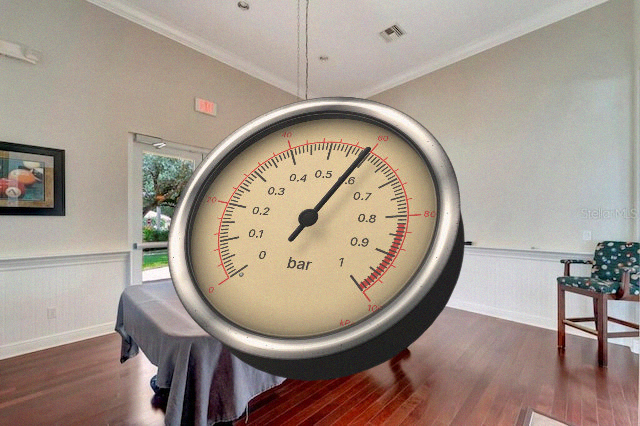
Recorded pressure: 0.6 bar
